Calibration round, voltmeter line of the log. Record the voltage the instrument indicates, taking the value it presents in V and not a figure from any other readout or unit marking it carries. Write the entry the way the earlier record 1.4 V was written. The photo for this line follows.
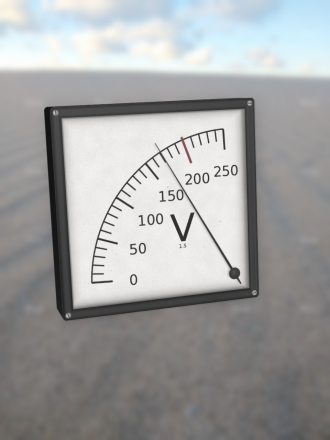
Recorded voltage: 170 V
